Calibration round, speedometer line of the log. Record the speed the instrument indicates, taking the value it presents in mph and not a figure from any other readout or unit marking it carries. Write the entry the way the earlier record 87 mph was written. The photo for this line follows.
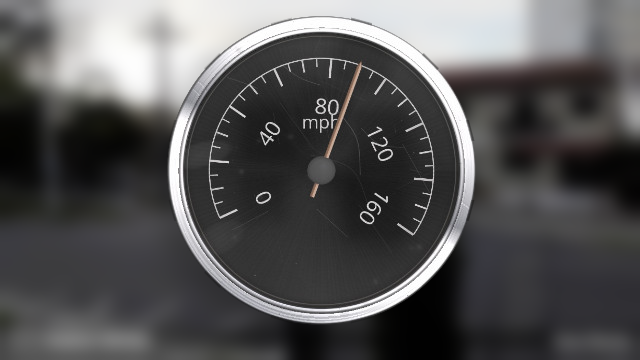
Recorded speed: 90 mph
